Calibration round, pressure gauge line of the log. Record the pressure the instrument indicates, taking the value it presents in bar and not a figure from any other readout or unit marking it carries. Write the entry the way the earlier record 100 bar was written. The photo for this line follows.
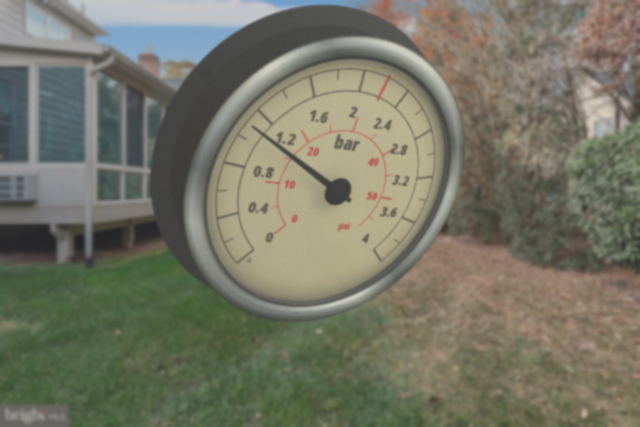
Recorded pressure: 1.1 bar
